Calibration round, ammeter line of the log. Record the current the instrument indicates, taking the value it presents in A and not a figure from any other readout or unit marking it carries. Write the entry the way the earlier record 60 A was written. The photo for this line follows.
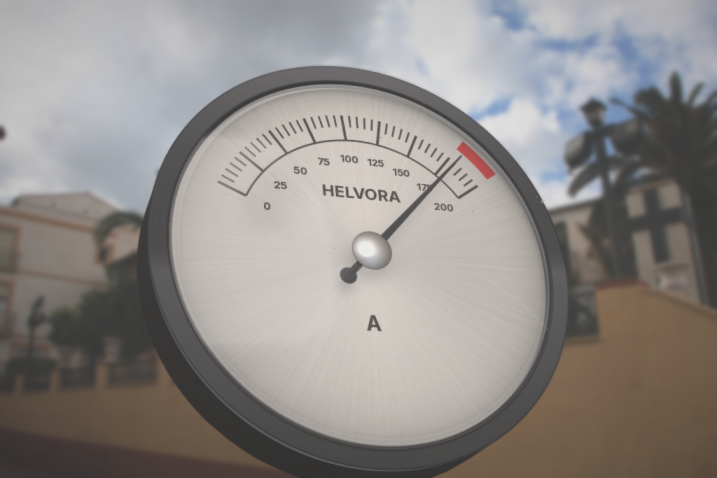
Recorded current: 180 A
